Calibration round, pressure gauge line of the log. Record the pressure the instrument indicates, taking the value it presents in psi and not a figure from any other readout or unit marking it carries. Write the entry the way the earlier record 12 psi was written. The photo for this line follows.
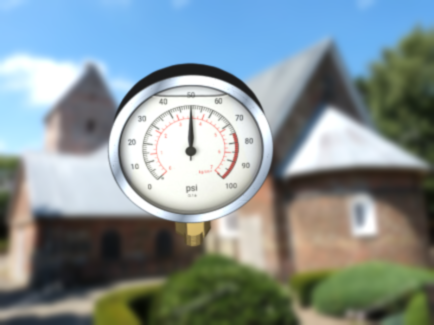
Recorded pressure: 50 psi
